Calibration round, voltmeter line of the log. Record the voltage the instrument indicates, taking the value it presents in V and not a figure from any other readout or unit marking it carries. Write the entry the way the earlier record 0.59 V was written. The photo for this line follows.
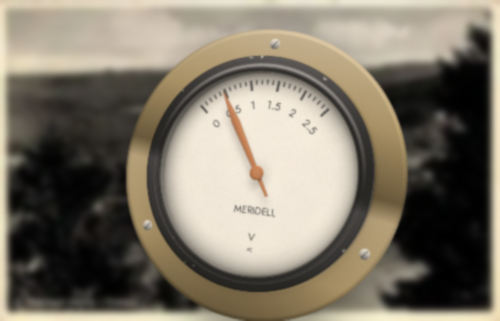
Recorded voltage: 0.5 V
